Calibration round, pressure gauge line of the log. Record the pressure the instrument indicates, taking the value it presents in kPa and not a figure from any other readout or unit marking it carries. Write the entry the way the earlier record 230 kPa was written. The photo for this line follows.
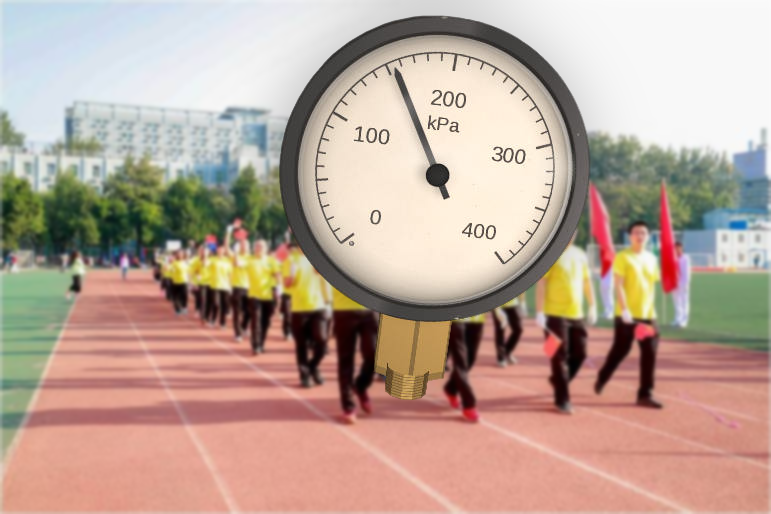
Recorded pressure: 155 kPa
